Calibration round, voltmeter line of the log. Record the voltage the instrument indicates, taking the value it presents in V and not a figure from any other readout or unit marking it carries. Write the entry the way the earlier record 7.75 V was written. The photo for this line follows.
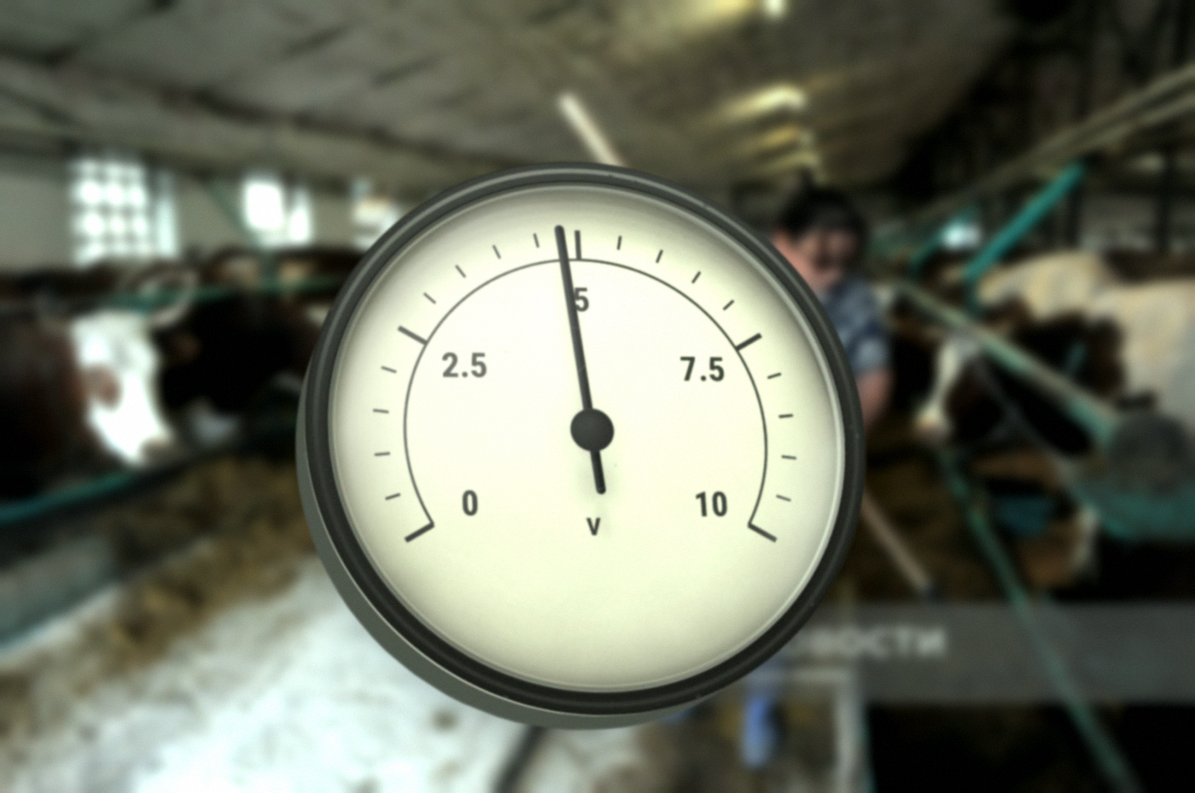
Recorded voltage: 4.75 V
